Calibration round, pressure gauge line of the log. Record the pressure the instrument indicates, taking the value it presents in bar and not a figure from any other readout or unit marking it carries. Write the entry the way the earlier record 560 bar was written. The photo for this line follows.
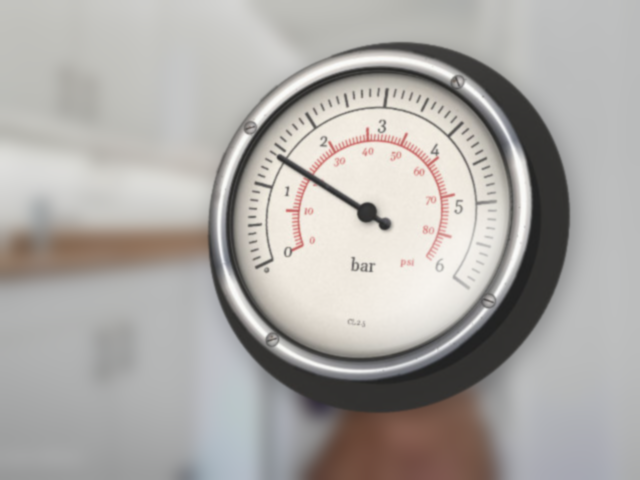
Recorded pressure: 1.4 bar
